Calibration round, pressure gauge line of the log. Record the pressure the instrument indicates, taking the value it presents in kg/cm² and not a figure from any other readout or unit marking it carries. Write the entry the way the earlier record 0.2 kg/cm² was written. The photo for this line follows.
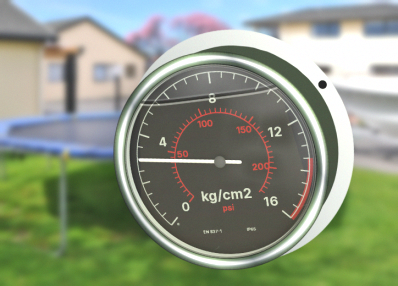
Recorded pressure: 3 kg/cm²
